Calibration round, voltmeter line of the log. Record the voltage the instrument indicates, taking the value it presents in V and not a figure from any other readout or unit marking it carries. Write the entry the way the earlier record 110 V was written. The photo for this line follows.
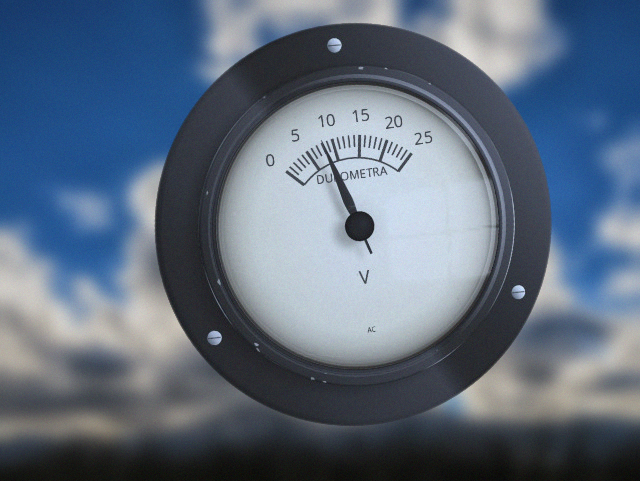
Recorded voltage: 8 V
